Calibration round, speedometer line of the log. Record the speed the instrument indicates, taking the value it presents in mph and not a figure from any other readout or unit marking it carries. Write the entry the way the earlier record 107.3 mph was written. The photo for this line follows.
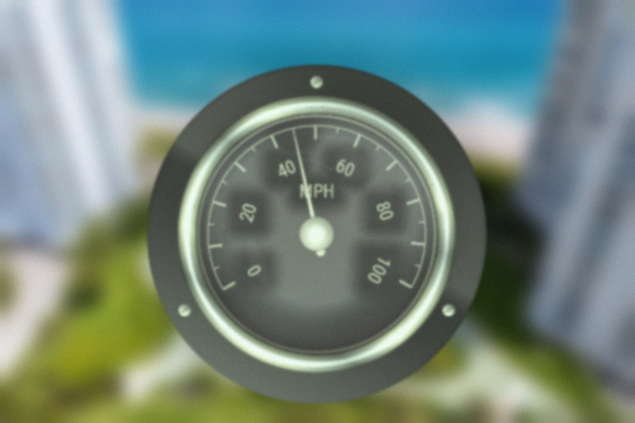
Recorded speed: 45 mph
